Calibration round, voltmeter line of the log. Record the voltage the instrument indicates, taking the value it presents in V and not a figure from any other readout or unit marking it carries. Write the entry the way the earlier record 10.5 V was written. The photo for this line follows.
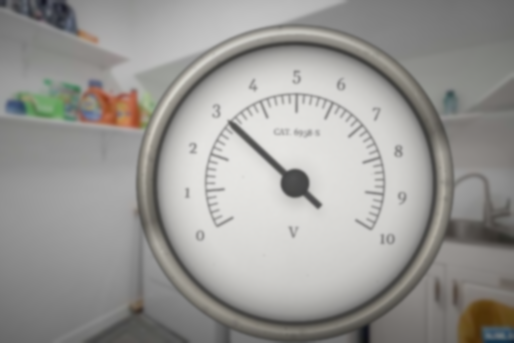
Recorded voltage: 3 V
